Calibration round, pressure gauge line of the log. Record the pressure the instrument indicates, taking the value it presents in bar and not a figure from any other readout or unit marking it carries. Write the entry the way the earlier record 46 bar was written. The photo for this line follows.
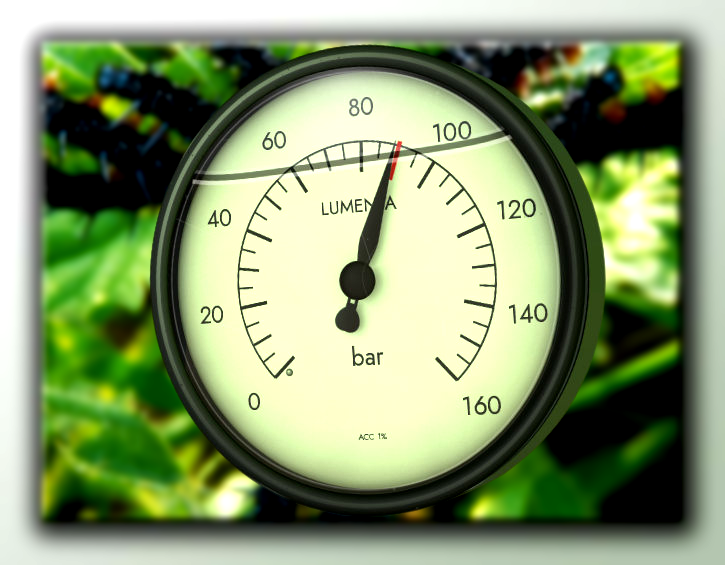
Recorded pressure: 90 bar
